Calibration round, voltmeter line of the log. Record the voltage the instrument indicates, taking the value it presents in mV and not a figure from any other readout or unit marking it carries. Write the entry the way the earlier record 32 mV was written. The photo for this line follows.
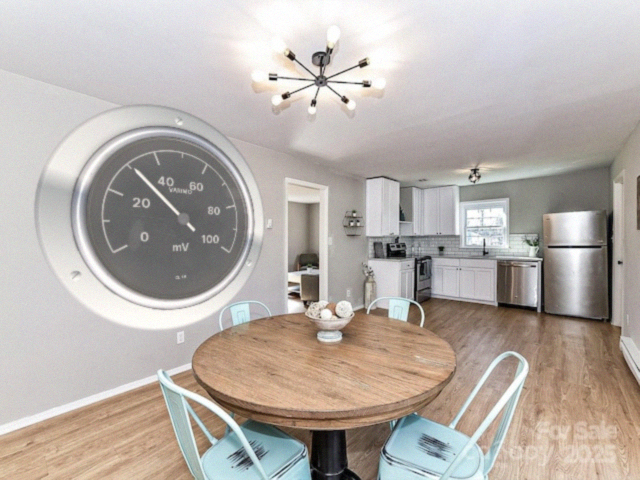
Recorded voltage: 30 mV
